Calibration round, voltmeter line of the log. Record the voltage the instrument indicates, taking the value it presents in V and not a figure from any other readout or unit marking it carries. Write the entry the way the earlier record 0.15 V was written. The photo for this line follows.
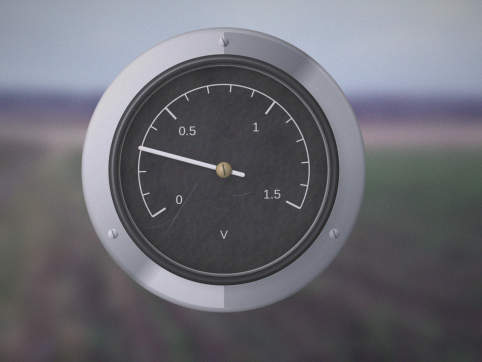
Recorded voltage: 0.3 V
